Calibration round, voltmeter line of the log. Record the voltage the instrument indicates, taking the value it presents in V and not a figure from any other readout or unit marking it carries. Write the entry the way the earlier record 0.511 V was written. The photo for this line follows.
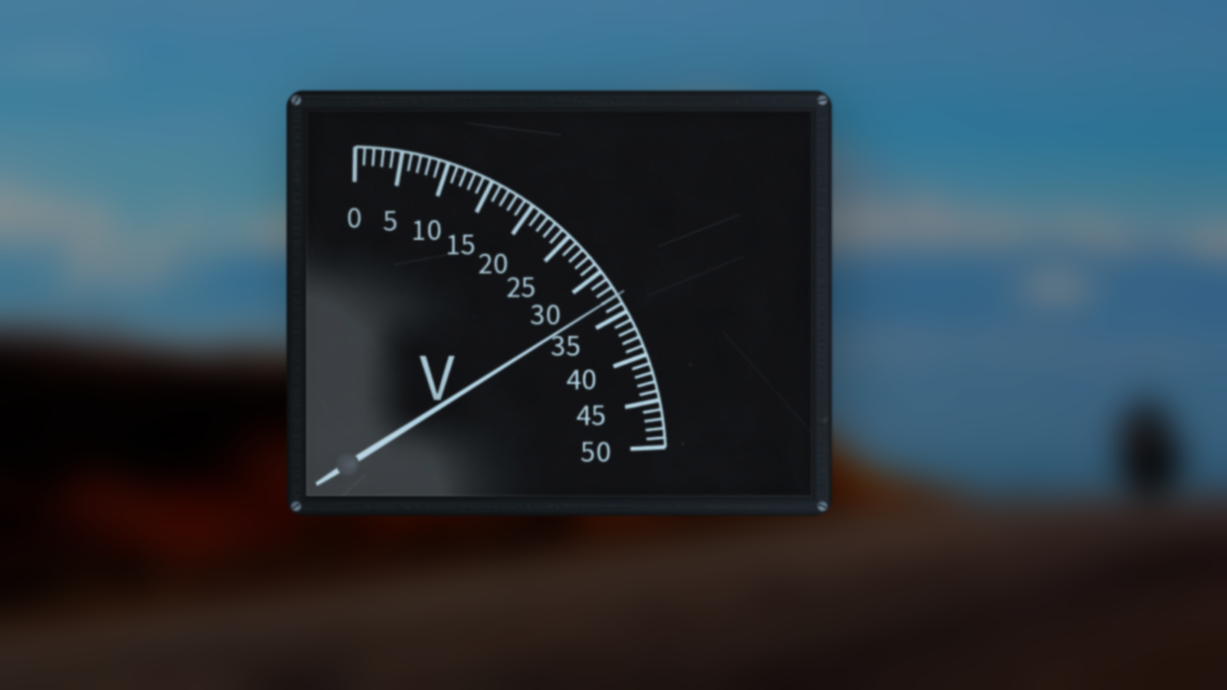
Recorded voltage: 33 V
